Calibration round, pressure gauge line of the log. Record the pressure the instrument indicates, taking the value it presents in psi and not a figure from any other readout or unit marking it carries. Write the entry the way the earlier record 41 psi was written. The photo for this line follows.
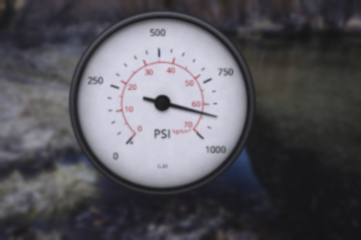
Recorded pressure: 900 psi
